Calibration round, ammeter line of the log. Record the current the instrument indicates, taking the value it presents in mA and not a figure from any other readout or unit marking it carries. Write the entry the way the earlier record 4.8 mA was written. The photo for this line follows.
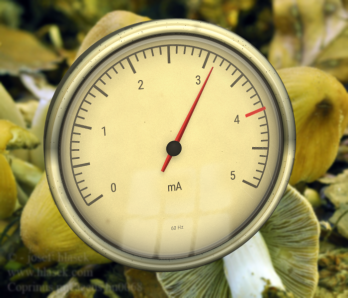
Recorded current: 3.1 mA
